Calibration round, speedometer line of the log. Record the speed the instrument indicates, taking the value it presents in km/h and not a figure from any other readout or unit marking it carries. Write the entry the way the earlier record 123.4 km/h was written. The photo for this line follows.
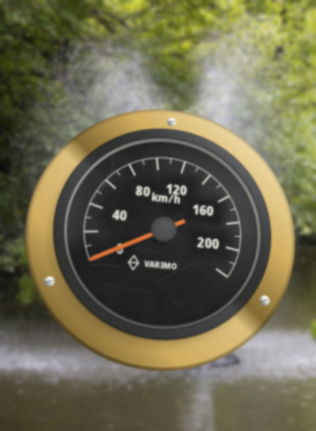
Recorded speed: 0 km/h
